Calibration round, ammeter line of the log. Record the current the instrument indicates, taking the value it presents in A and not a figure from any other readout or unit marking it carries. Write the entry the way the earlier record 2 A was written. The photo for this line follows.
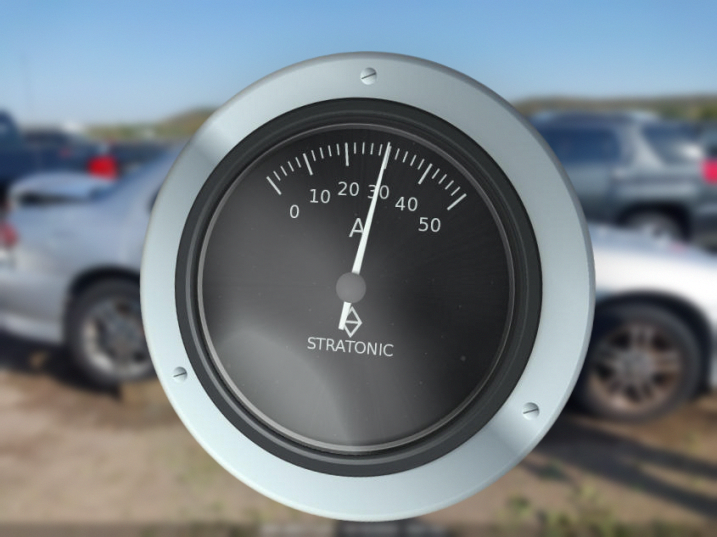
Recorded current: 30 A
